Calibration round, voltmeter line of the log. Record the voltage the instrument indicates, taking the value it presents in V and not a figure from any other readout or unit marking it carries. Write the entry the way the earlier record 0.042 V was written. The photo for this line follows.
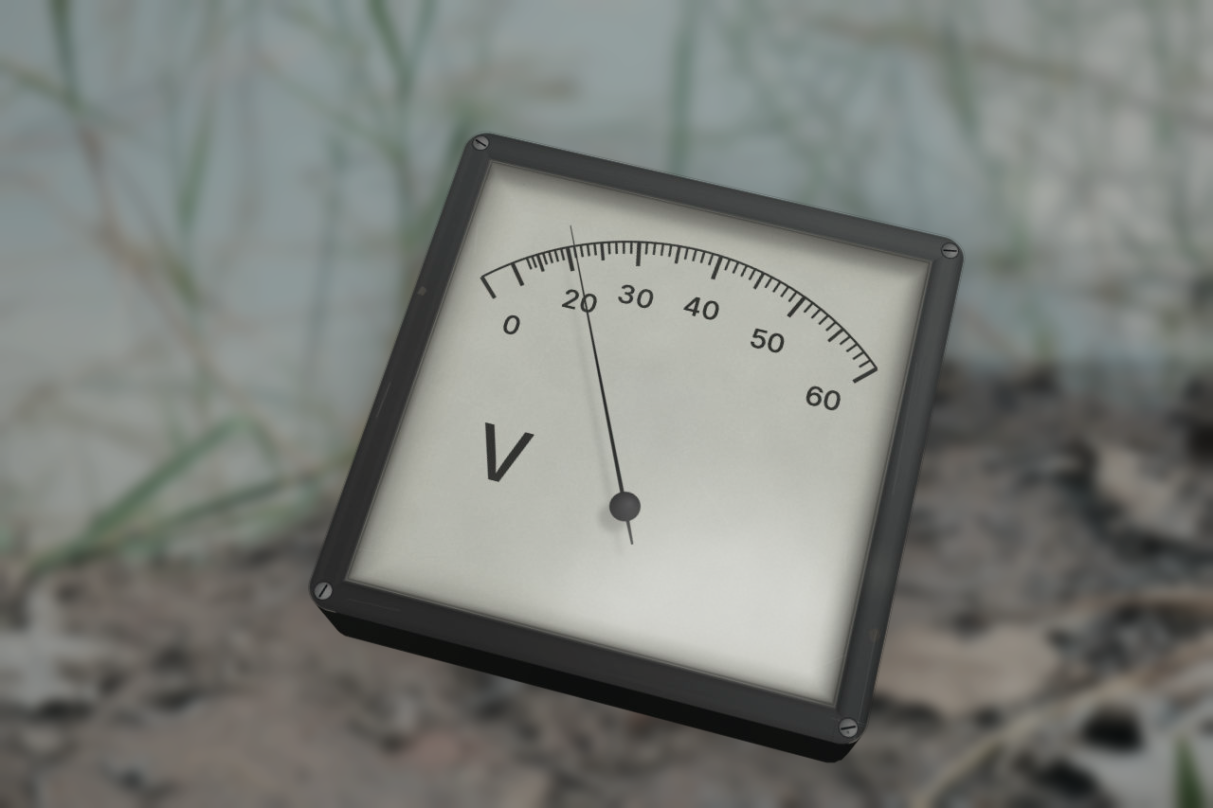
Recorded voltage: 21 V
